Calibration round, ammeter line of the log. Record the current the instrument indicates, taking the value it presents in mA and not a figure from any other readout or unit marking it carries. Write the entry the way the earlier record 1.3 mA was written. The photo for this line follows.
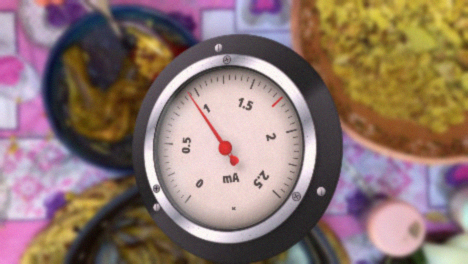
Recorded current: 0.95 mA
